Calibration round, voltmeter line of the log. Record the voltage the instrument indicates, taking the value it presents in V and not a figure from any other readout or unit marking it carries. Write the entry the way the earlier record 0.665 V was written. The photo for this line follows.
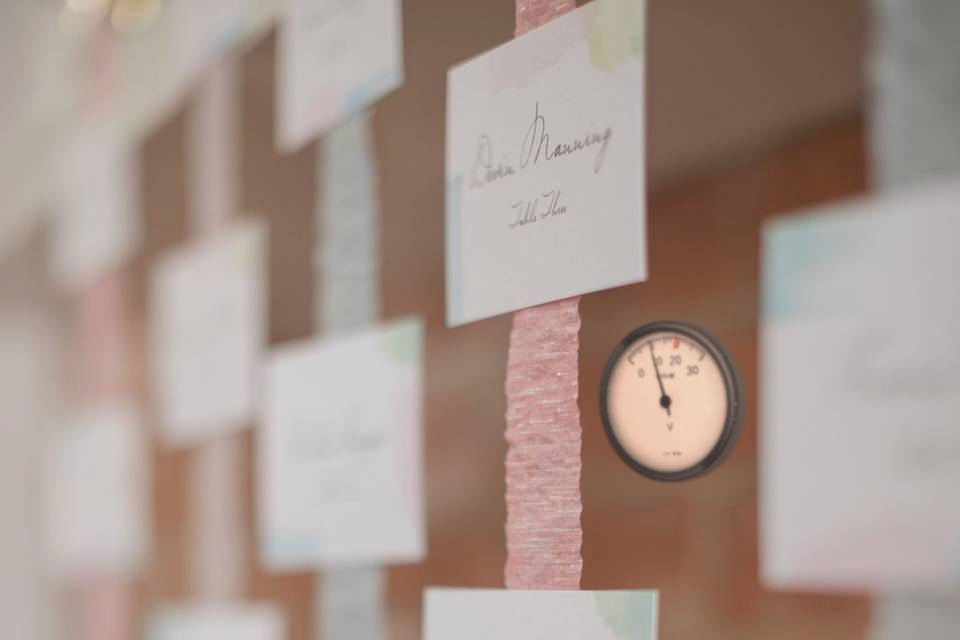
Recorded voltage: 10 V
